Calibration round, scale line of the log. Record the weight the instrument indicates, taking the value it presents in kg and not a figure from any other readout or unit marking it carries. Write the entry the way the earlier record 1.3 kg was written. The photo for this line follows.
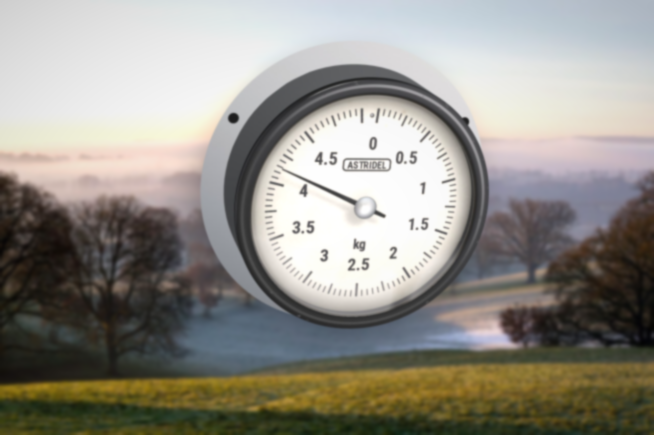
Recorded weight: 4.15 kg
